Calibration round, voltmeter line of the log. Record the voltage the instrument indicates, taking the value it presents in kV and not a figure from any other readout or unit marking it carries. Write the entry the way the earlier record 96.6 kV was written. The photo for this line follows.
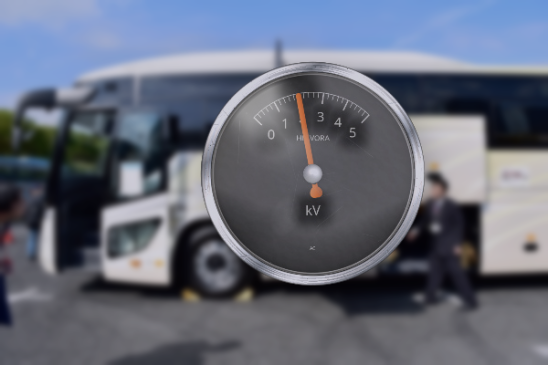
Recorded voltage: 2 kV
